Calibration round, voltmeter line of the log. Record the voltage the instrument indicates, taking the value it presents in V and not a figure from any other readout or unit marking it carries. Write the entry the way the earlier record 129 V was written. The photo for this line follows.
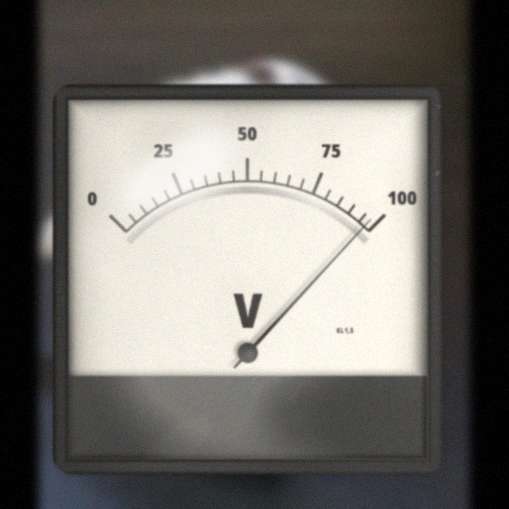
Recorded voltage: 97.5 V
